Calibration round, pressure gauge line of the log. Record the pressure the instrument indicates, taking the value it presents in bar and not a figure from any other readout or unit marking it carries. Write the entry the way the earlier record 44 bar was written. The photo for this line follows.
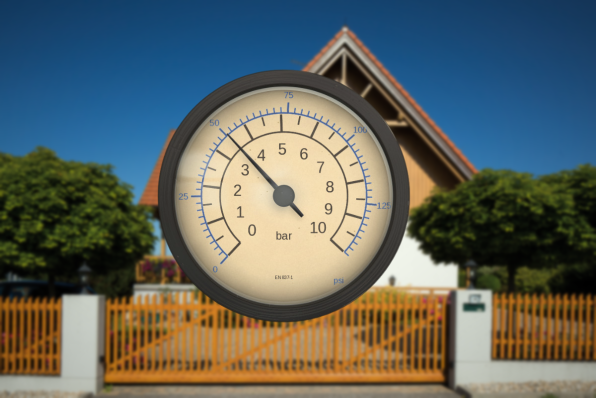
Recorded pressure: 3.5 bar
